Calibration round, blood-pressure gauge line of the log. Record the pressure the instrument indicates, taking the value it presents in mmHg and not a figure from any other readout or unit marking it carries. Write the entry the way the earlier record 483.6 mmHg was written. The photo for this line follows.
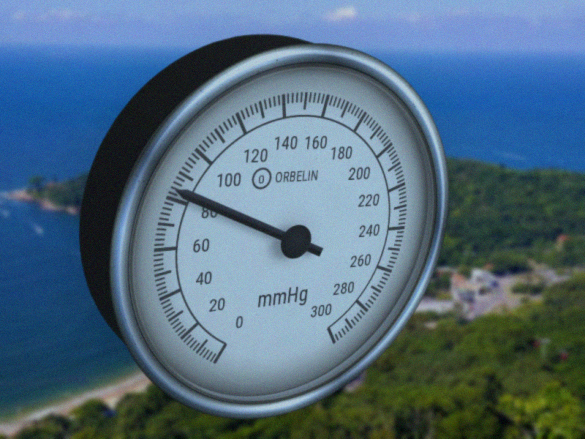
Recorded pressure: 84 mmHg
